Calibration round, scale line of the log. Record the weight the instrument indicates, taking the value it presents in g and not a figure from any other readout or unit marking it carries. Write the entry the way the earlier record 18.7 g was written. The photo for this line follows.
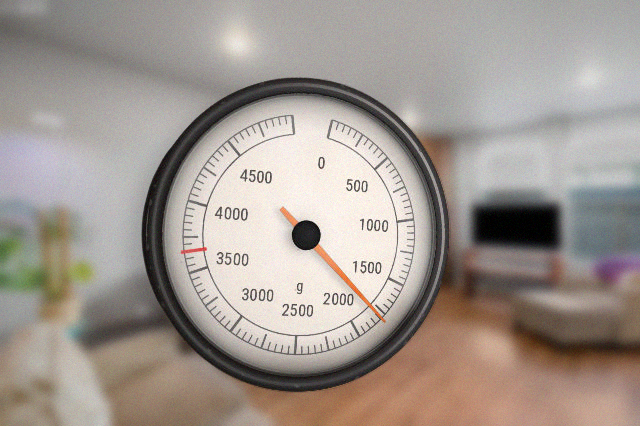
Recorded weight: 1800 g
